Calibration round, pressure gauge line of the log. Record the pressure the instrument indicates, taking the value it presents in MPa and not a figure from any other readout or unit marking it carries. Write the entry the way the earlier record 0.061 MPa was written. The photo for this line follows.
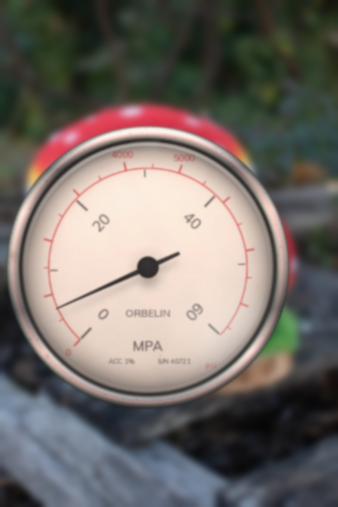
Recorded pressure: 5 MPa
